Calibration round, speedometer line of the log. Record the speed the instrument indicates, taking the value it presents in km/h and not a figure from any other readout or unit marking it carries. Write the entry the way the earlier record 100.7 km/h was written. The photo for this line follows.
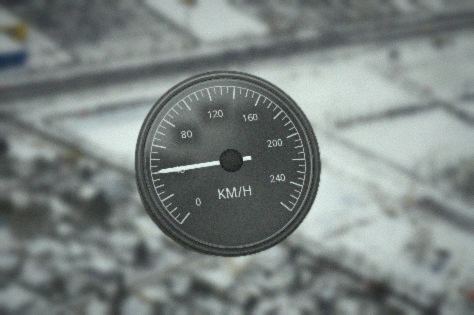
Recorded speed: 40 km/h
